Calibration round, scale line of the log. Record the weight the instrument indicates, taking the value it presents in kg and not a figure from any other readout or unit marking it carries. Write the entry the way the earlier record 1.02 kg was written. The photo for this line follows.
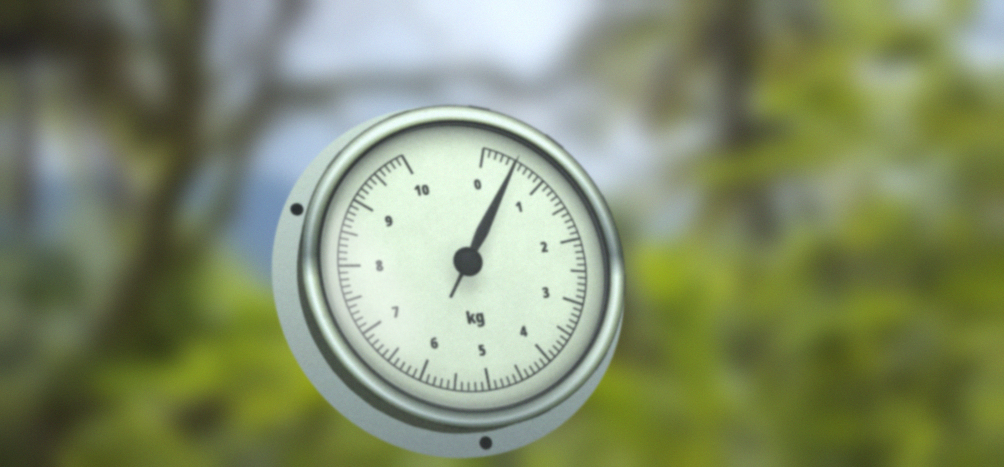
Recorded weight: 0.5 kg
